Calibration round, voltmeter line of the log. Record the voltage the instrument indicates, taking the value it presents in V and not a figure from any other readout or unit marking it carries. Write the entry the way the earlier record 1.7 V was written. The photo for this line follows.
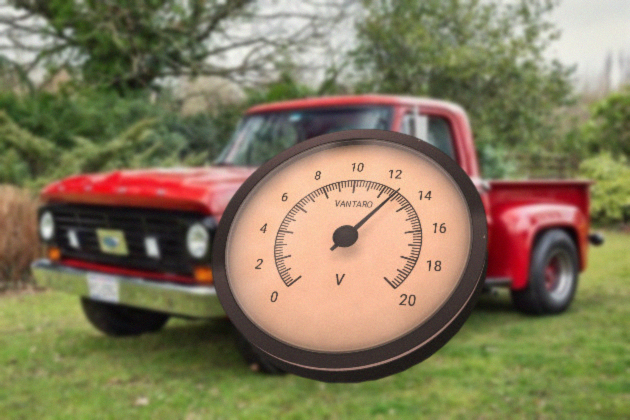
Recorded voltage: 13 V
